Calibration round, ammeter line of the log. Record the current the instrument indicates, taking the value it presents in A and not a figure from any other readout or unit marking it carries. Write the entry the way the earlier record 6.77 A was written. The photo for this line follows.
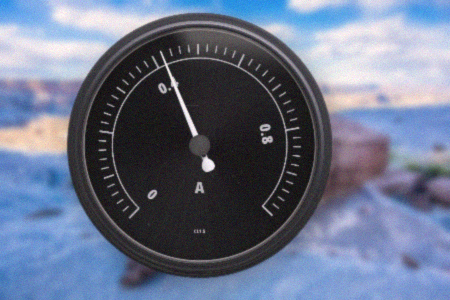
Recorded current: 0.42 A
